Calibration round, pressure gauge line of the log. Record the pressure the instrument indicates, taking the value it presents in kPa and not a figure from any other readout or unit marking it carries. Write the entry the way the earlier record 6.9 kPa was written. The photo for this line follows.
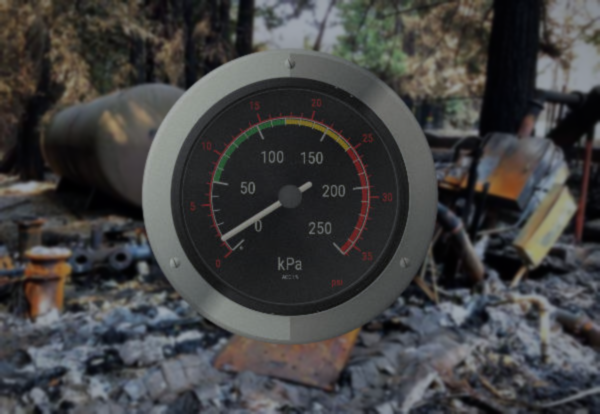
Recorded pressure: 10 kPa
